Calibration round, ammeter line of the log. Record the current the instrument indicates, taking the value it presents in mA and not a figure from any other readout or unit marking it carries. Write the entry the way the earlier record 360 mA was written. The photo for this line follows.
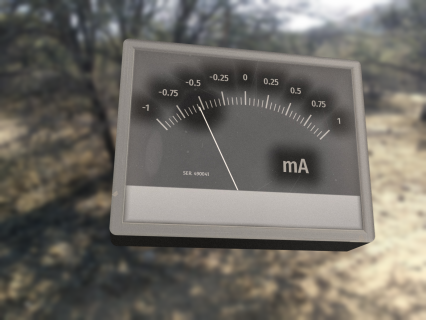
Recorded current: -0.55 mA
